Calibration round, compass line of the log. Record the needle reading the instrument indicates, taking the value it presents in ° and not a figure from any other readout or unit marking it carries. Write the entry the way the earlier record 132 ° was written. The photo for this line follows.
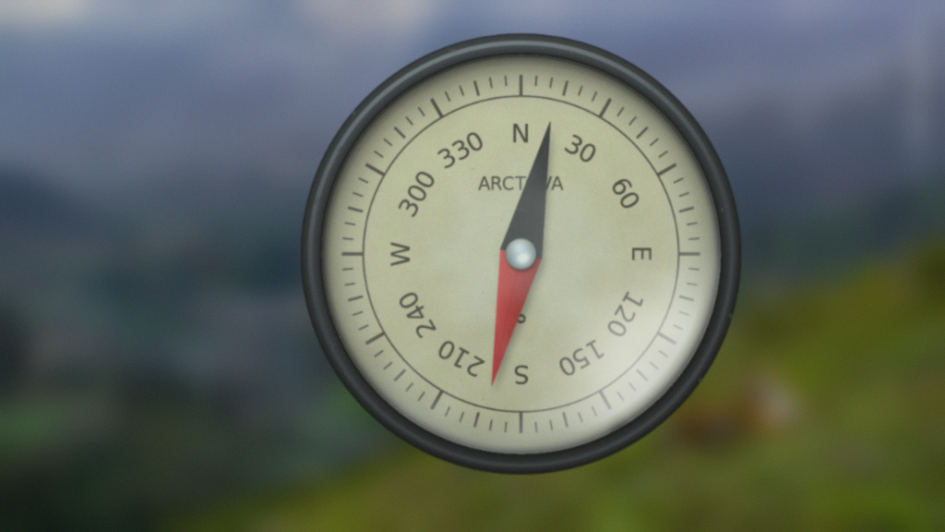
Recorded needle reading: 192.5 °
